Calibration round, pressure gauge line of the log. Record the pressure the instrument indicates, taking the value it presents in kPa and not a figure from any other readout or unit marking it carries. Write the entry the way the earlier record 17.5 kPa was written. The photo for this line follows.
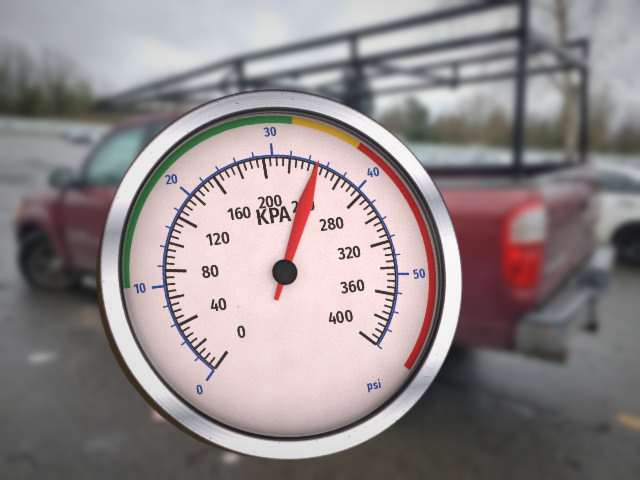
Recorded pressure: 240 kPa
